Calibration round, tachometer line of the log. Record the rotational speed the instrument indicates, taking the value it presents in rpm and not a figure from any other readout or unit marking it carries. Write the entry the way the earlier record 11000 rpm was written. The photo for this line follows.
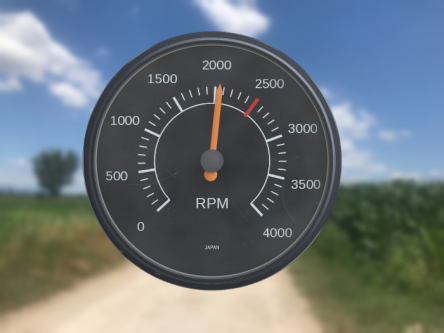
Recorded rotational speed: 2050 rpm
